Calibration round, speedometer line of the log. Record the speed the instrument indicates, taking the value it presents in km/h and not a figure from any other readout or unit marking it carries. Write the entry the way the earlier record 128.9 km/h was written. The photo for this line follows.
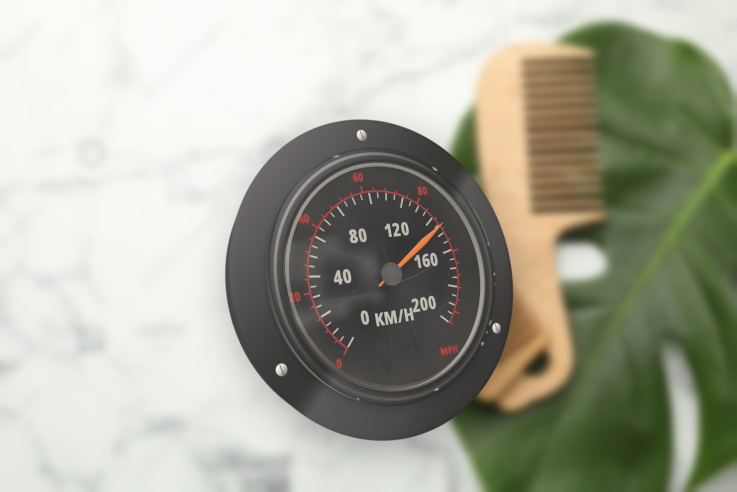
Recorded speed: 145 km/h
